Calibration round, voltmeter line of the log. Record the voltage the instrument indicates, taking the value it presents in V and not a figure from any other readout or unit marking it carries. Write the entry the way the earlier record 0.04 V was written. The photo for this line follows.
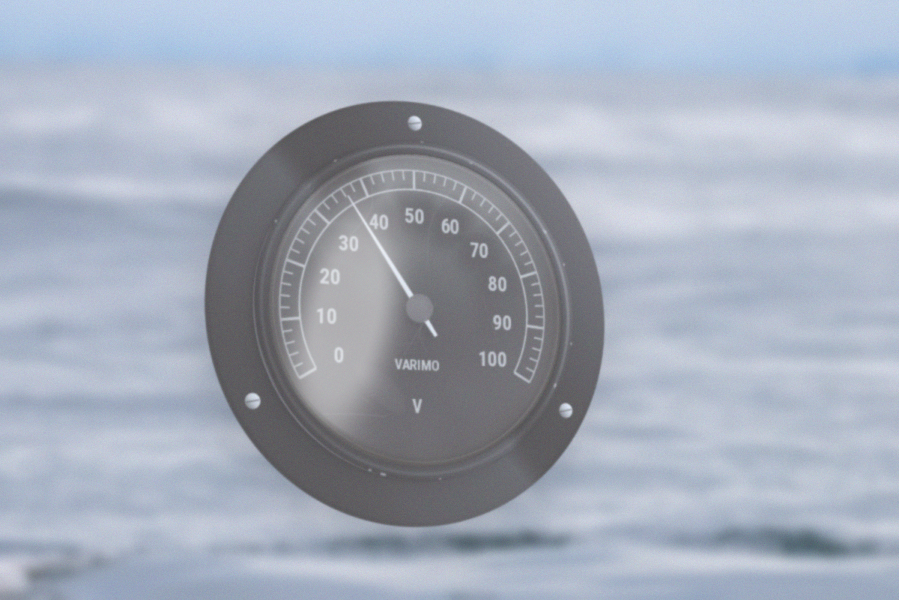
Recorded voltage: 36 V
